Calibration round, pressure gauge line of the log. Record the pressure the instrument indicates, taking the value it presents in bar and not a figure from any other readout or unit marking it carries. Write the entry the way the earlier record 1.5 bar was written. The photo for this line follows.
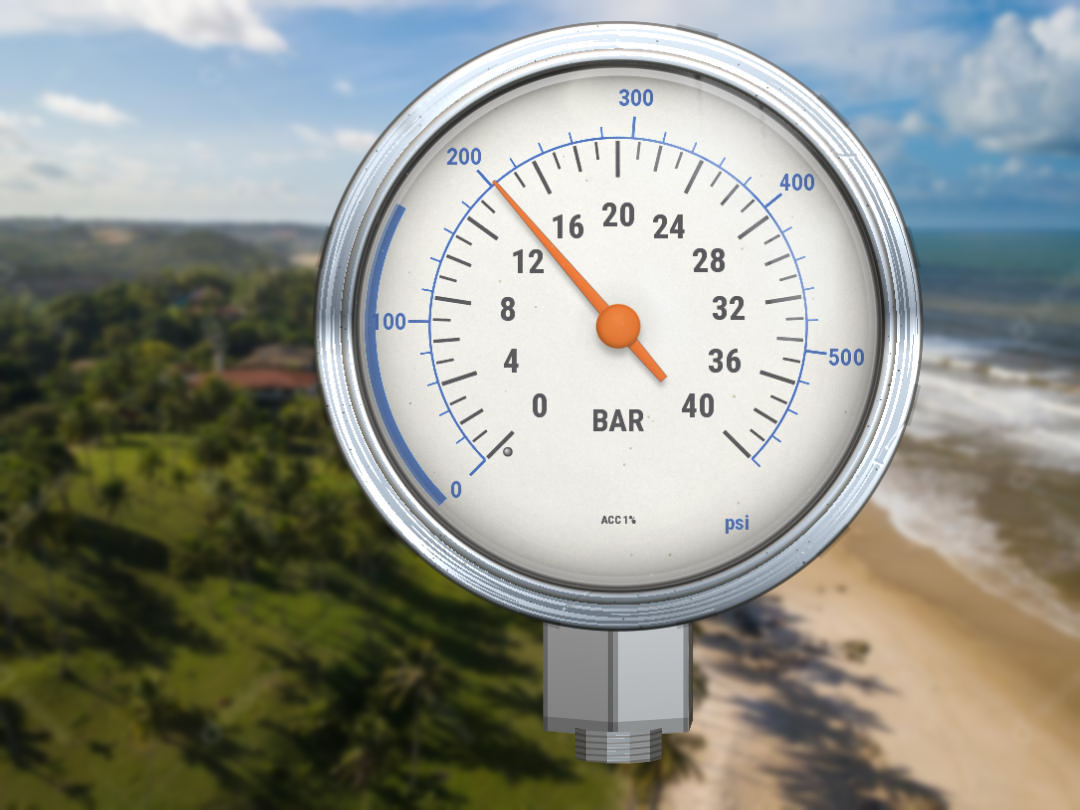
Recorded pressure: 14 bar
